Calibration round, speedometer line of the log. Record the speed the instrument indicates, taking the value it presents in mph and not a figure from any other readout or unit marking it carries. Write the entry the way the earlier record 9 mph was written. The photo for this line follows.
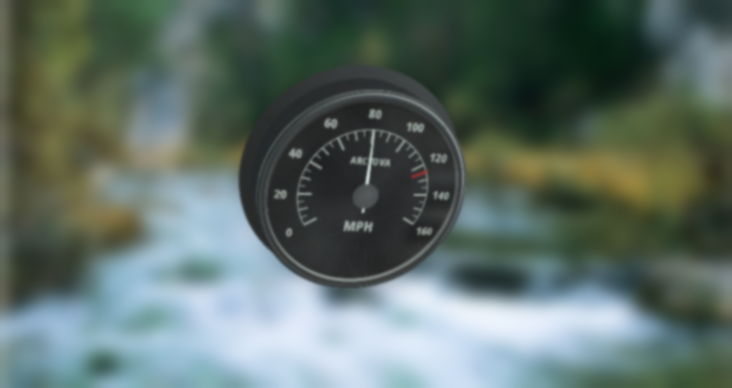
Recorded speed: 80 mph
